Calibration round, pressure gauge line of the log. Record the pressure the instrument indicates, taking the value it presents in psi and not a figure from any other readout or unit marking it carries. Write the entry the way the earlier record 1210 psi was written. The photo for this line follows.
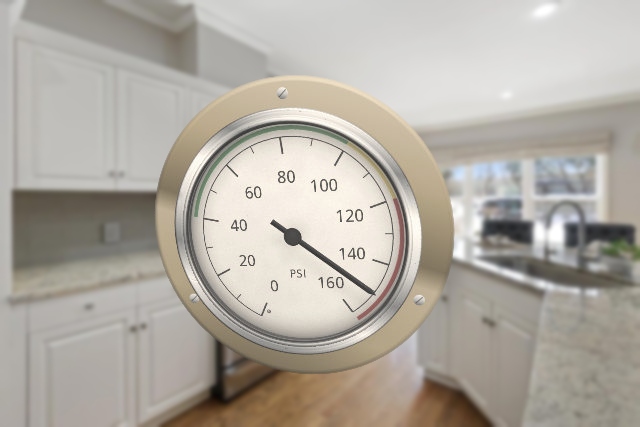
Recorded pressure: 150 psi
